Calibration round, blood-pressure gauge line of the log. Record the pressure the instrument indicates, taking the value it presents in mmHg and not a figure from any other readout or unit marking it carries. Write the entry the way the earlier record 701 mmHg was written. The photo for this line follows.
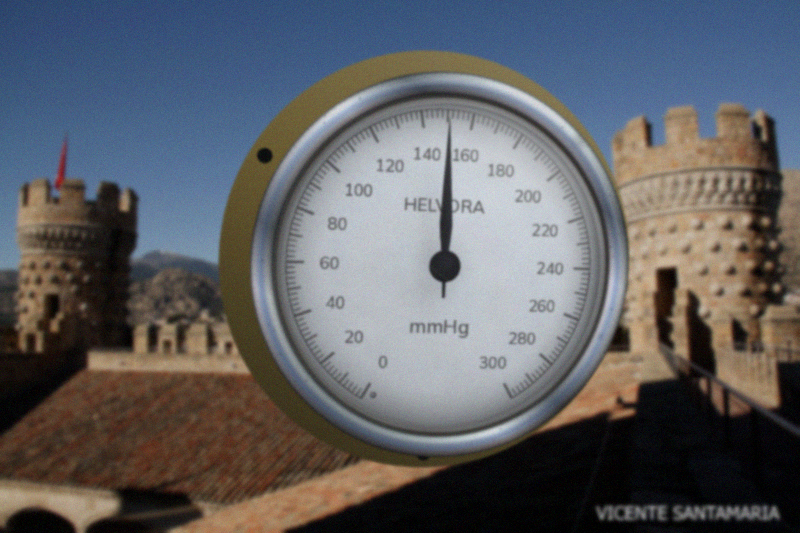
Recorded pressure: 150 mmHg
